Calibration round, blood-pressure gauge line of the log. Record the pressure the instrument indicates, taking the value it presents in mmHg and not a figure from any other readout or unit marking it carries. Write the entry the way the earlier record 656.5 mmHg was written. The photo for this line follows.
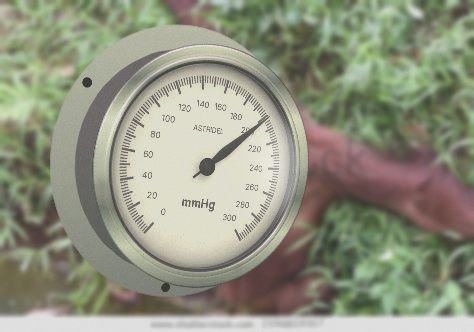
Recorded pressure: 200 mmHg
